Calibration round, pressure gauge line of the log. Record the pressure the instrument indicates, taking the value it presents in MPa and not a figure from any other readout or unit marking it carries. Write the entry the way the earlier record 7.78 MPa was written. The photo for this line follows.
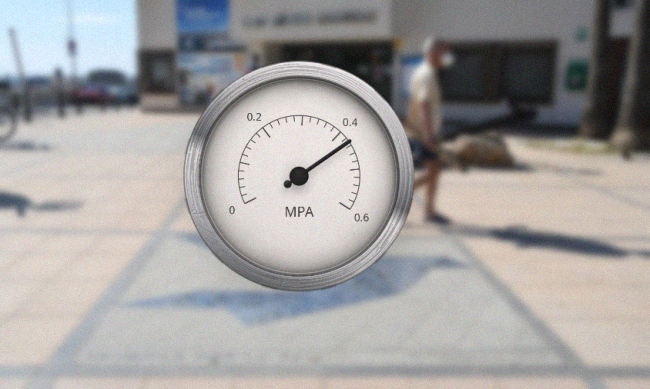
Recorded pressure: 0.43 MPa
